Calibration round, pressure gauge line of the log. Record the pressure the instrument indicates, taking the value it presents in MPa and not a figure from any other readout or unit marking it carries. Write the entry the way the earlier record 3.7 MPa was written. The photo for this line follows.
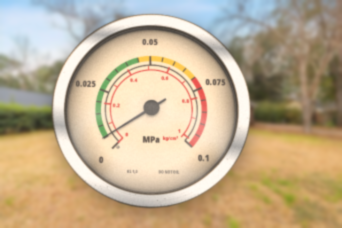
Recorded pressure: 0.005 MPa
